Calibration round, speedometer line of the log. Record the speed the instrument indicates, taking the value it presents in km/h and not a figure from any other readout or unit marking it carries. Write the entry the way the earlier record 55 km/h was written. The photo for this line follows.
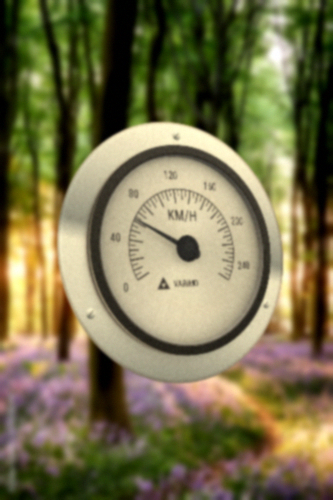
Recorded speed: 60 km/h
